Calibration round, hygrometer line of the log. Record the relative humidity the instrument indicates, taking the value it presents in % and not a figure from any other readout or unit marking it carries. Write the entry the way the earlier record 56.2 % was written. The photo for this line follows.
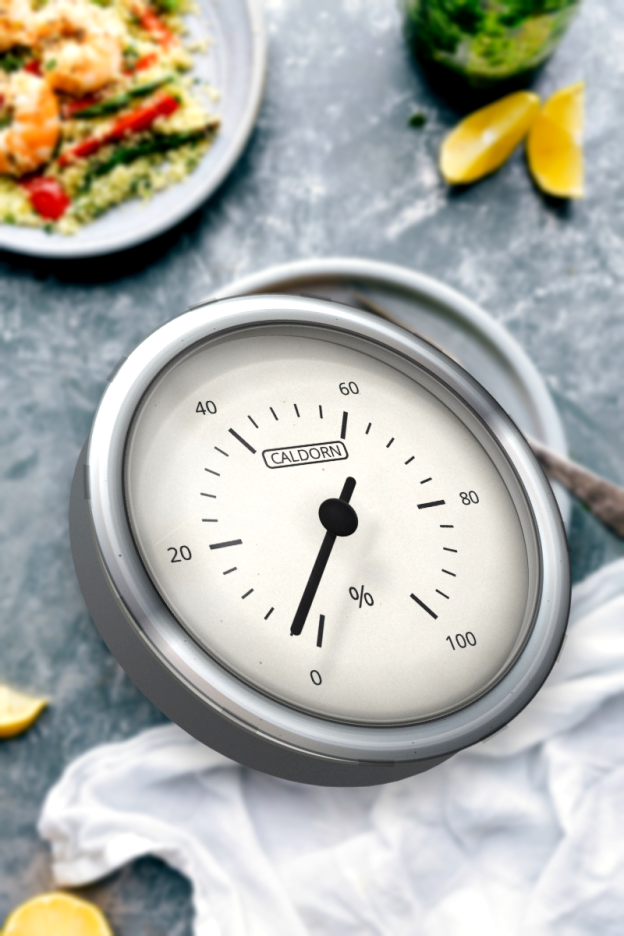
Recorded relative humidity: 4 %
